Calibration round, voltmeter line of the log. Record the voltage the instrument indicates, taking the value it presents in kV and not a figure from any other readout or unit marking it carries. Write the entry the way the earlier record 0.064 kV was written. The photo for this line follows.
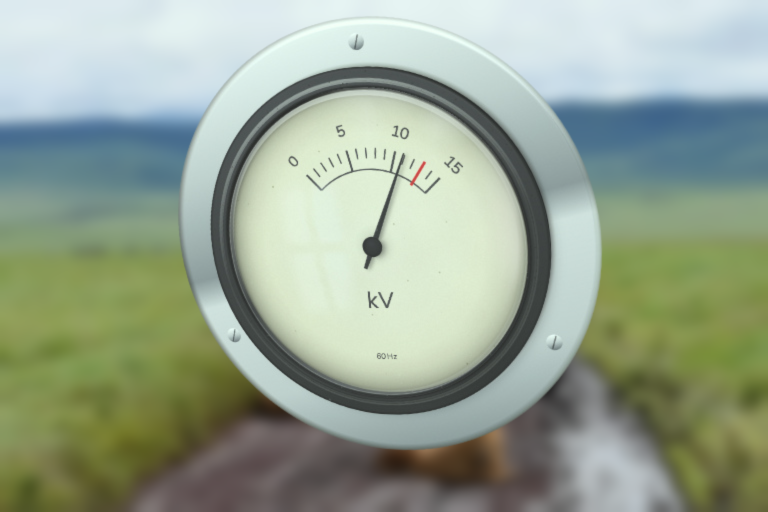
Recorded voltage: 11 kV
